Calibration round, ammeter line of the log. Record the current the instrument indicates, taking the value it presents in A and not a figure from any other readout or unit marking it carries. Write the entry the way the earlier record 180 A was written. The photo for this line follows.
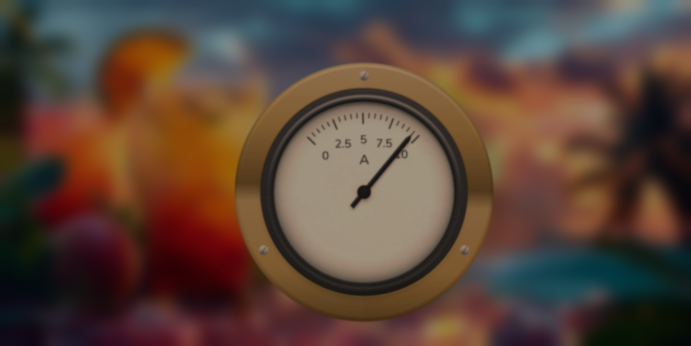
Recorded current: 9.5 A
